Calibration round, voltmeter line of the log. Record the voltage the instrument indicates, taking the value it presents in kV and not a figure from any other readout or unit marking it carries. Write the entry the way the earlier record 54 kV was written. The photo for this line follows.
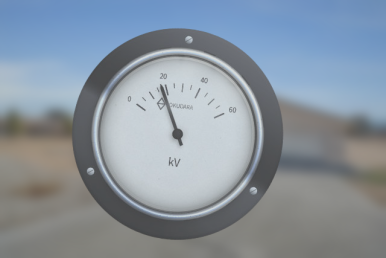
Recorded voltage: 17.5 kV
